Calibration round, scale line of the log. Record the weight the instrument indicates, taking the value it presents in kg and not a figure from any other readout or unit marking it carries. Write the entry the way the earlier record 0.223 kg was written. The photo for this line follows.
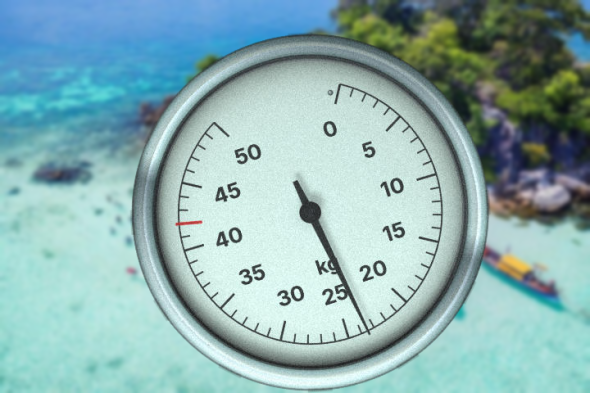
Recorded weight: 23.5 kg
